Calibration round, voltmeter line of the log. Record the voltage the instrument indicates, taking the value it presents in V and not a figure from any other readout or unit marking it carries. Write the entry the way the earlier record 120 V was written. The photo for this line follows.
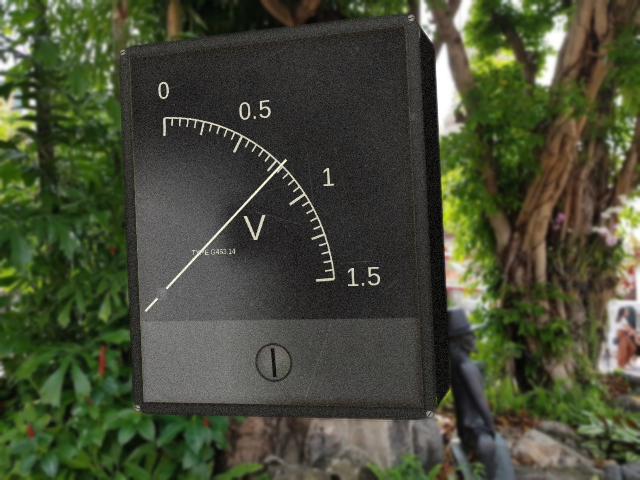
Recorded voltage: 0.8 V
